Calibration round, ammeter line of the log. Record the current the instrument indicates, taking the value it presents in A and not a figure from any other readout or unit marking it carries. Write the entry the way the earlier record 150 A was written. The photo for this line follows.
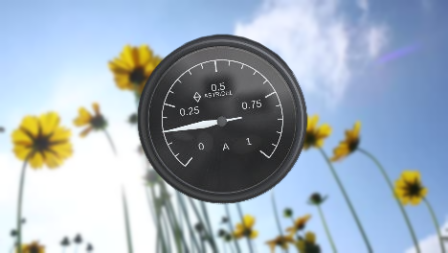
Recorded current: 0.15 A
